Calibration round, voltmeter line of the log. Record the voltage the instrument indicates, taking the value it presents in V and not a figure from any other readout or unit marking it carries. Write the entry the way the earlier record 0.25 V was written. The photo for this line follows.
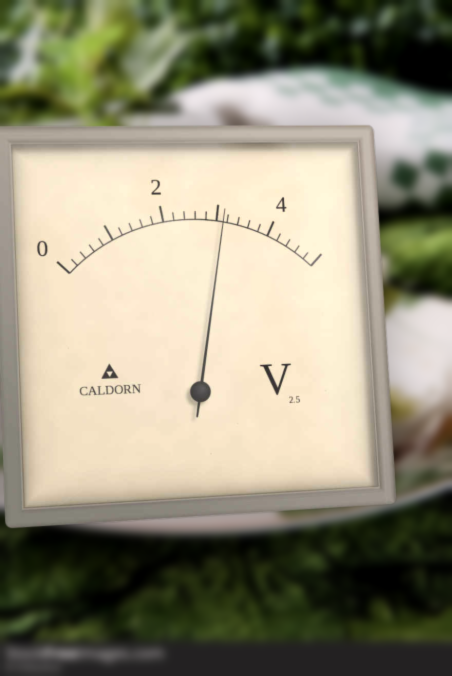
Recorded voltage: 3.1 V
